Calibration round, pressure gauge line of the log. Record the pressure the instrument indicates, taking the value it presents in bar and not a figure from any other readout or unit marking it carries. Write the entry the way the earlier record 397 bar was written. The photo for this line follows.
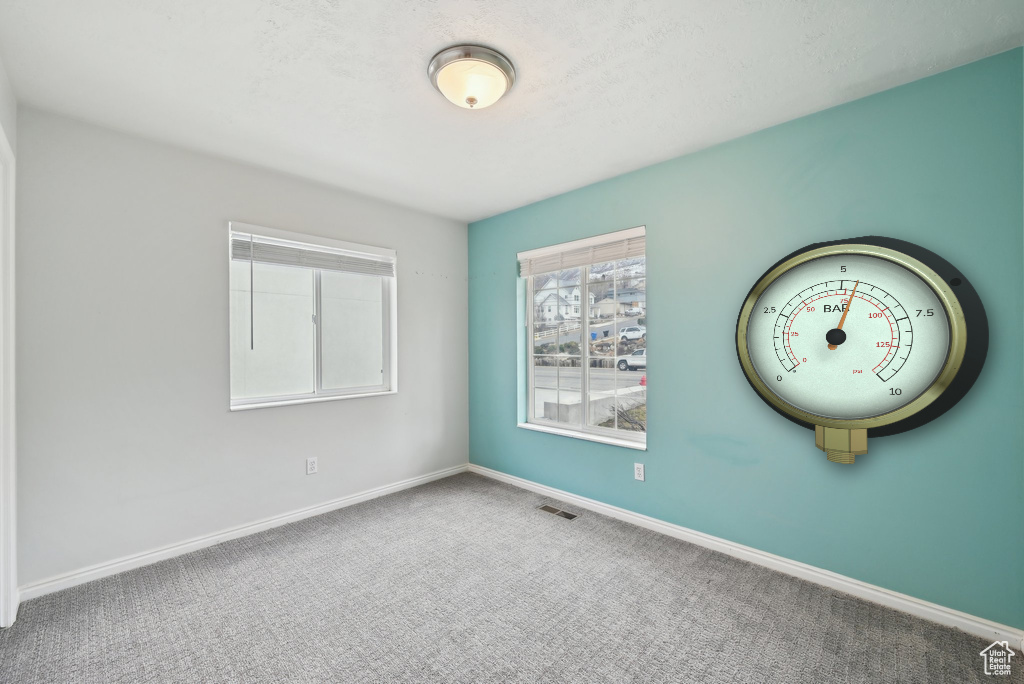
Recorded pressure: 5.5 bar
